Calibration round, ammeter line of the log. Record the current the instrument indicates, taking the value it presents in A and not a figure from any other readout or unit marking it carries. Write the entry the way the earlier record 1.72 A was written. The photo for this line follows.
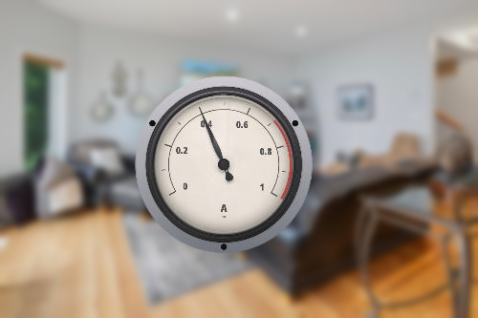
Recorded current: 0.4 A
